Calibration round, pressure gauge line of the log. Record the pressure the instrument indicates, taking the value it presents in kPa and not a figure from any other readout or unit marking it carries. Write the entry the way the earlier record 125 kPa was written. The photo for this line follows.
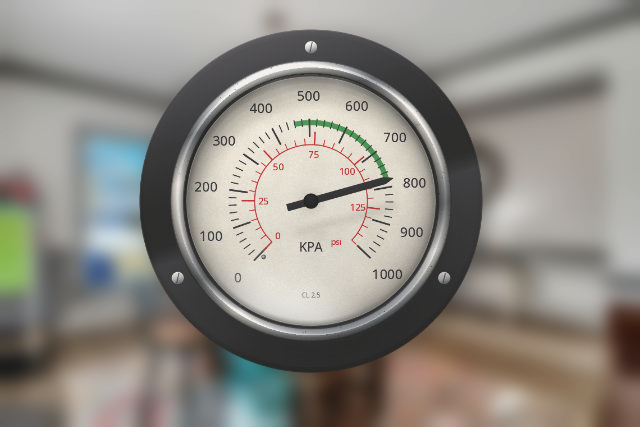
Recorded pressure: 780 kPa
